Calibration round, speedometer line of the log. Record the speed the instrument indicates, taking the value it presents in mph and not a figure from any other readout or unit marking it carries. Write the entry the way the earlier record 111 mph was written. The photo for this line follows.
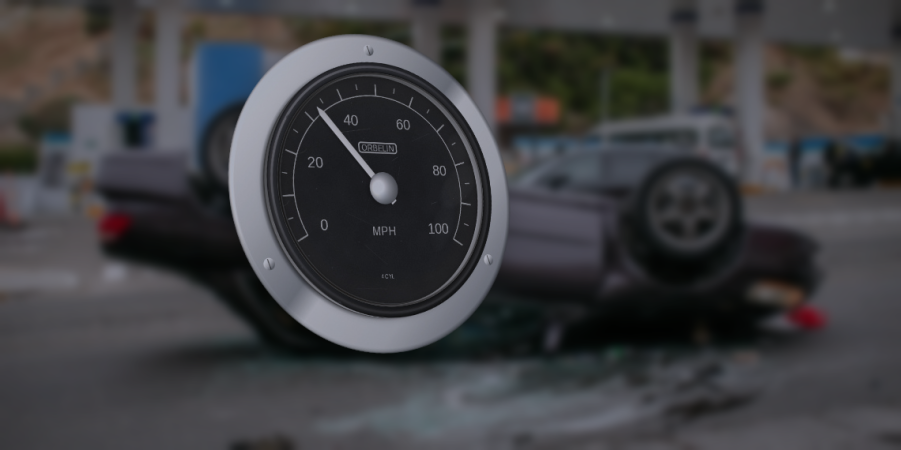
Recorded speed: 32.5 mph
